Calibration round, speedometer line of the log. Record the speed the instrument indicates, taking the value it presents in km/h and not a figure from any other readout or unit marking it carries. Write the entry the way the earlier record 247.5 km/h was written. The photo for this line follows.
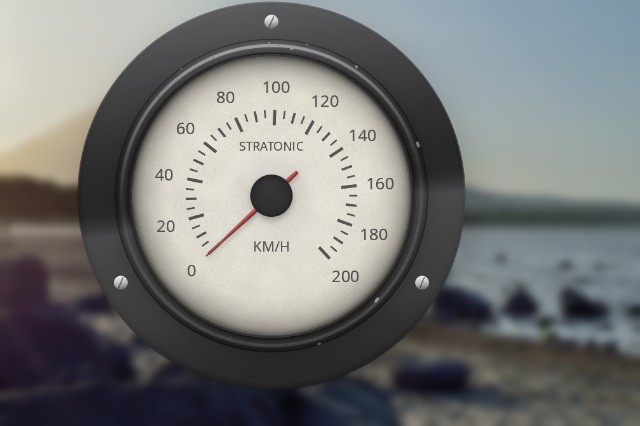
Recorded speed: 0 km/h
